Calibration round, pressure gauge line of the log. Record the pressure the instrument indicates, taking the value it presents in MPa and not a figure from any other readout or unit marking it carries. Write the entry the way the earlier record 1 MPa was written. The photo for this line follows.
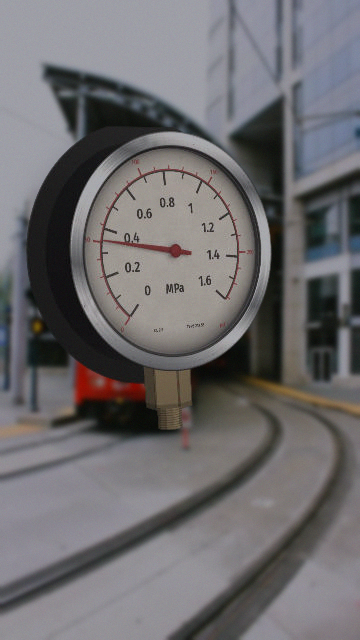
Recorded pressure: 0.35 MPa
